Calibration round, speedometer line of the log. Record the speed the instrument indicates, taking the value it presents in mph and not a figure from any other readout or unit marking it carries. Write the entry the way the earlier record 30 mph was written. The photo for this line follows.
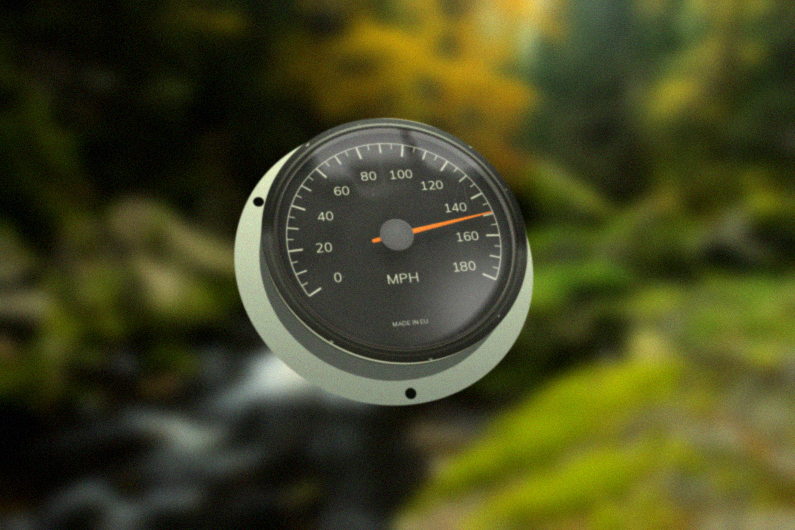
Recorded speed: 150 mph
